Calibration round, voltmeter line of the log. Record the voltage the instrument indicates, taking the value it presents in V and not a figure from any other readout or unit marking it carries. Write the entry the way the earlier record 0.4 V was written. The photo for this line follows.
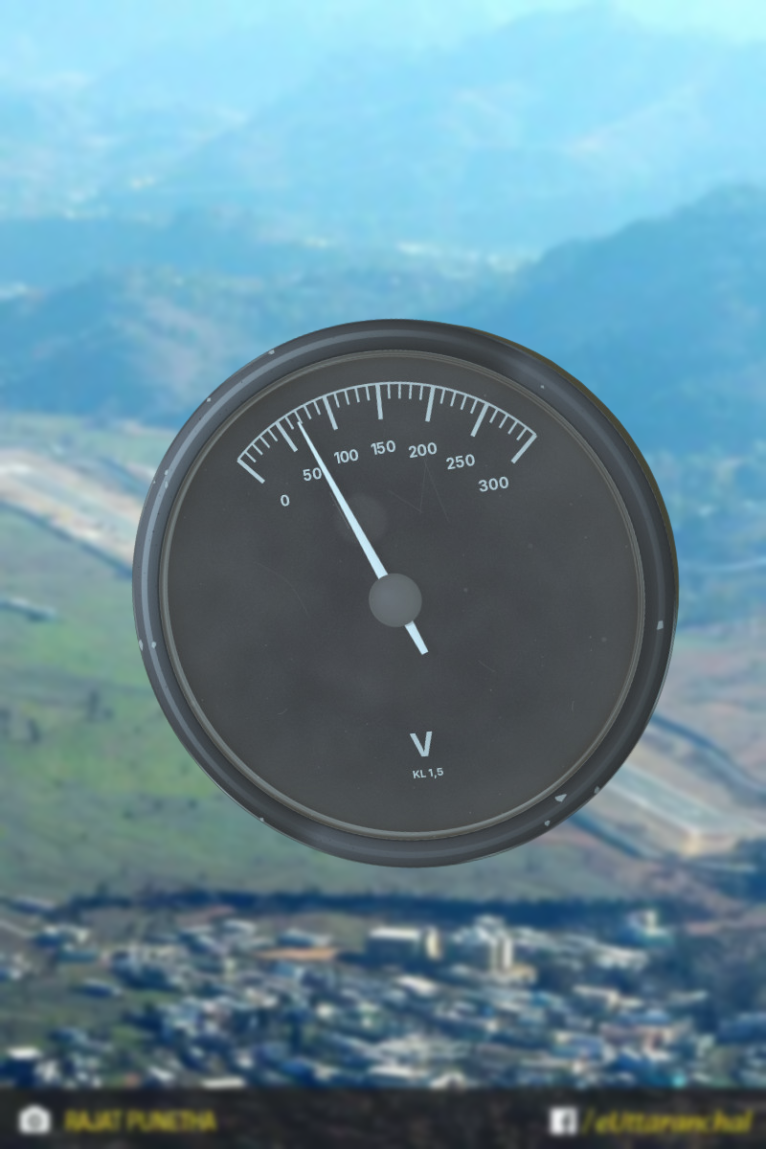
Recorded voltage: 70 V
